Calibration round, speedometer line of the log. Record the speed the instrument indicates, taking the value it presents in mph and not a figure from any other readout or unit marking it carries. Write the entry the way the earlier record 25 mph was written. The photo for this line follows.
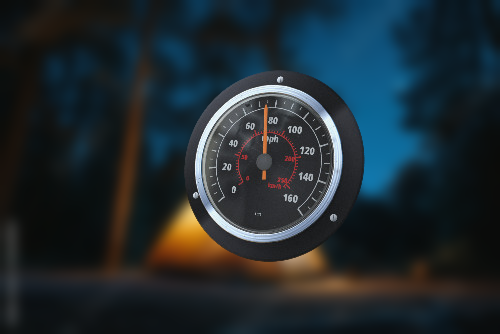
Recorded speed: 75 mph
